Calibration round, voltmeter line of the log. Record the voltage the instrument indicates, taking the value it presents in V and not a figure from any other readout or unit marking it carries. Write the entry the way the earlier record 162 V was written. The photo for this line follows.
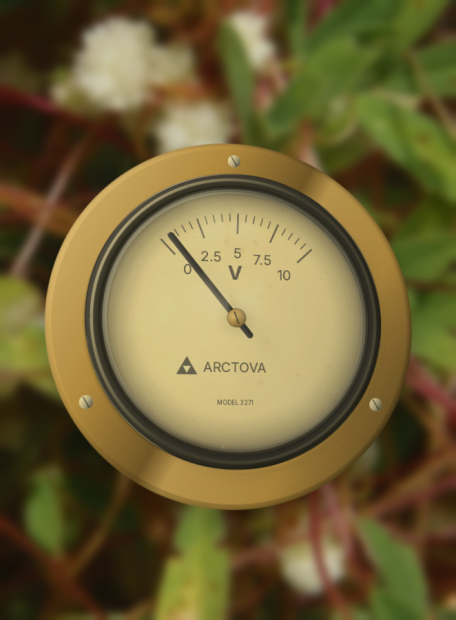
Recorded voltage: 0.5 V
